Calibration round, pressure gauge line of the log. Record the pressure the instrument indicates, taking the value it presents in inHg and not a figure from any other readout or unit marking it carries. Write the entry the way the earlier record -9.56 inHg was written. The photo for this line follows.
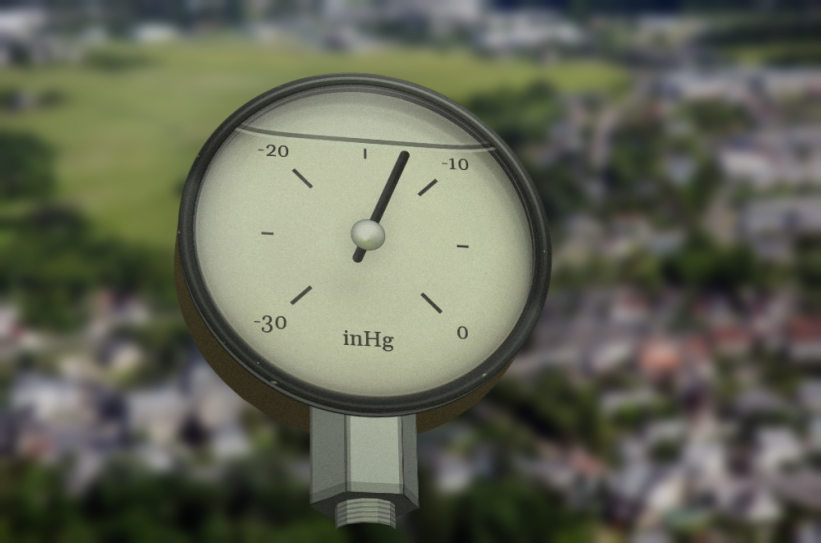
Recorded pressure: -12.5 inHg
